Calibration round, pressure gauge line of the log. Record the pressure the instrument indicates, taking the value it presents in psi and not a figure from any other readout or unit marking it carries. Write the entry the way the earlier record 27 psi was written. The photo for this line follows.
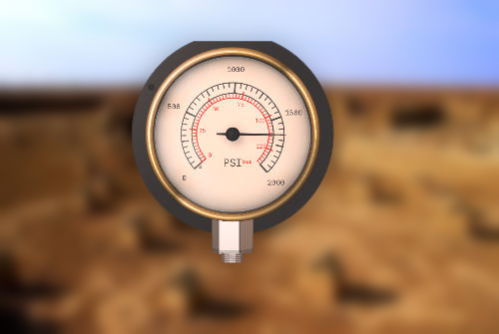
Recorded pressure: 1650 psi
